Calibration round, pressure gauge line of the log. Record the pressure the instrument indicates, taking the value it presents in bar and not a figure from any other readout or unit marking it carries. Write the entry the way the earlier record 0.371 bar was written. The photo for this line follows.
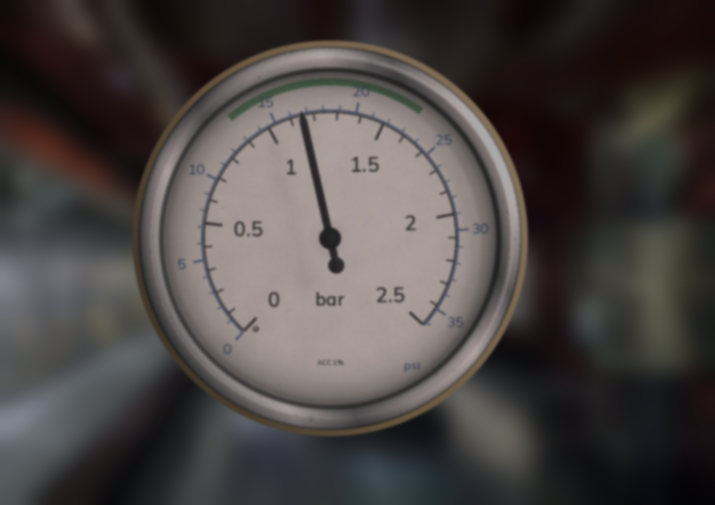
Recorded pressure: 1.15 bar
